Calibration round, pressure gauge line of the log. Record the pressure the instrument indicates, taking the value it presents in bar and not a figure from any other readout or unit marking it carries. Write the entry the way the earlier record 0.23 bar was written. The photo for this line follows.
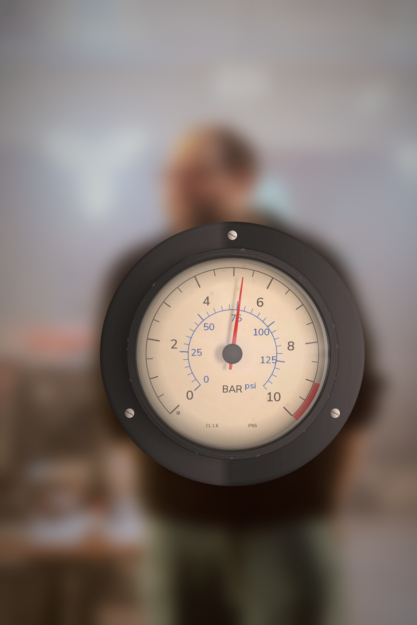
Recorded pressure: 5.25 bar
